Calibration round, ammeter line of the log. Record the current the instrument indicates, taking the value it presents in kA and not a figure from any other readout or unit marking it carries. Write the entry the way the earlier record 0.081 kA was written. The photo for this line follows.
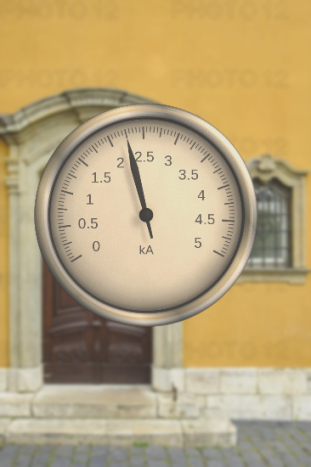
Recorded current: 2.25 kA
